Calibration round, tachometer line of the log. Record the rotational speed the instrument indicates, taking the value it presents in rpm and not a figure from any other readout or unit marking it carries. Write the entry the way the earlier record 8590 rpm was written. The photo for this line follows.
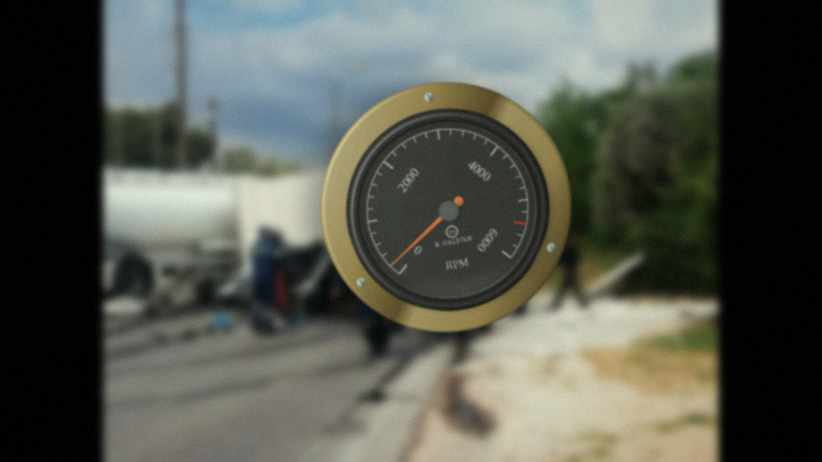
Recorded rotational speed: 200 rpm
